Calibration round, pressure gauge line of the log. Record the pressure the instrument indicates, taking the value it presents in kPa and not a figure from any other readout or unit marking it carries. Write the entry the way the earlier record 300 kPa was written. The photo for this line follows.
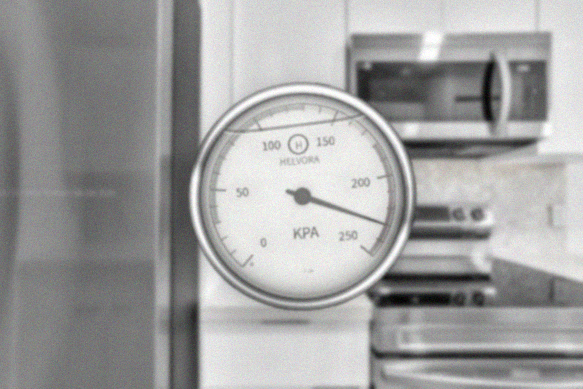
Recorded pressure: 230 kPa
